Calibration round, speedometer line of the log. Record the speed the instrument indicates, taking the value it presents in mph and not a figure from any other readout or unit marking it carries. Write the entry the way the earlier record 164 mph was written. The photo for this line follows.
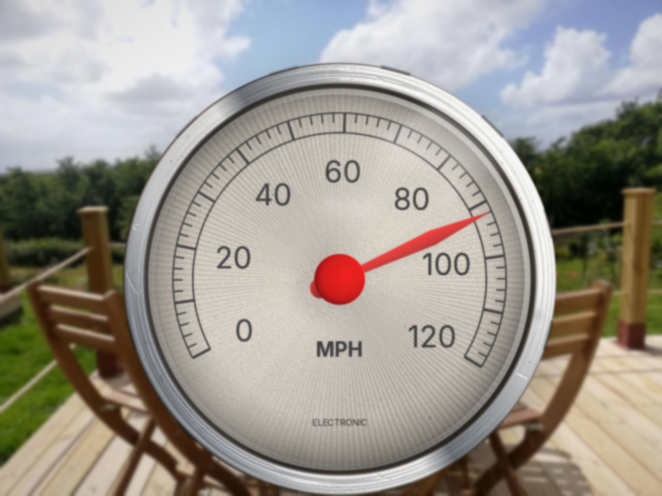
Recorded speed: 92 mph
